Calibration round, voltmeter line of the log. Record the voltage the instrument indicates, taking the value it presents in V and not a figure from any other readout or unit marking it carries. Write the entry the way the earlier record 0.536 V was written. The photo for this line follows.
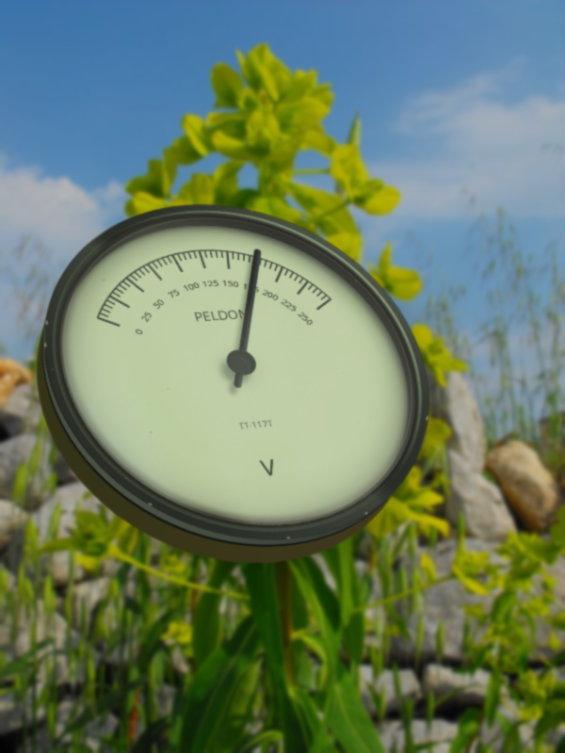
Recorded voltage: 175 V
